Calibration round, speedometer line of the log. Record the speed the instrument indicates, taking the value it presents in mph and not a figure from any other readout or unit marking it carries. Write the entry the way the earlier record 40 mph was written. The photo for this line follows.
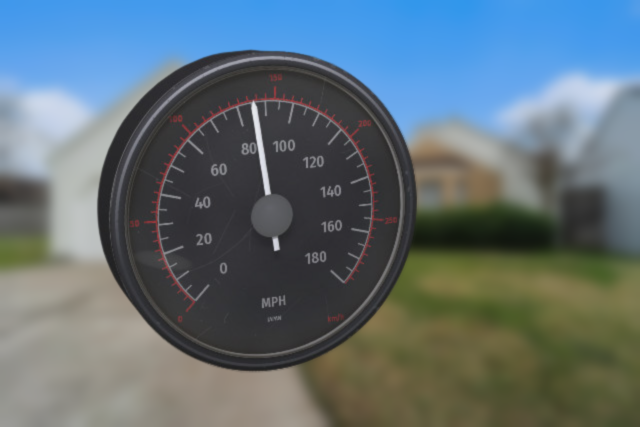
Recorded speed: 85 mph
